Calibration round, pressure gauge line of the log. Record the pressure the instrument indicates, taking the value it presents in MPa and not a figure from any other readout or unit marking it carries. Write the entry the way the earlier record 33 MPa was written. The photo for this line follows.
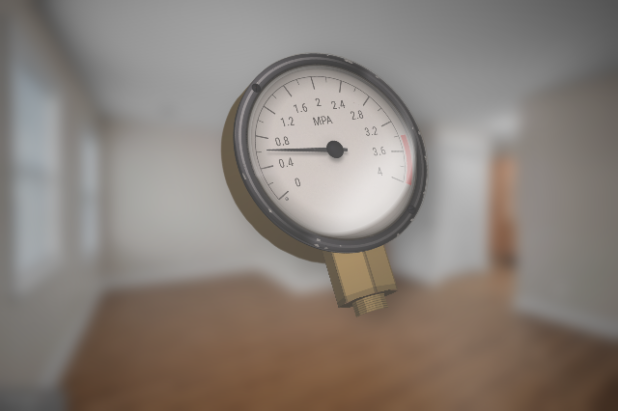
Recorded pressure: 0.6 MPa
